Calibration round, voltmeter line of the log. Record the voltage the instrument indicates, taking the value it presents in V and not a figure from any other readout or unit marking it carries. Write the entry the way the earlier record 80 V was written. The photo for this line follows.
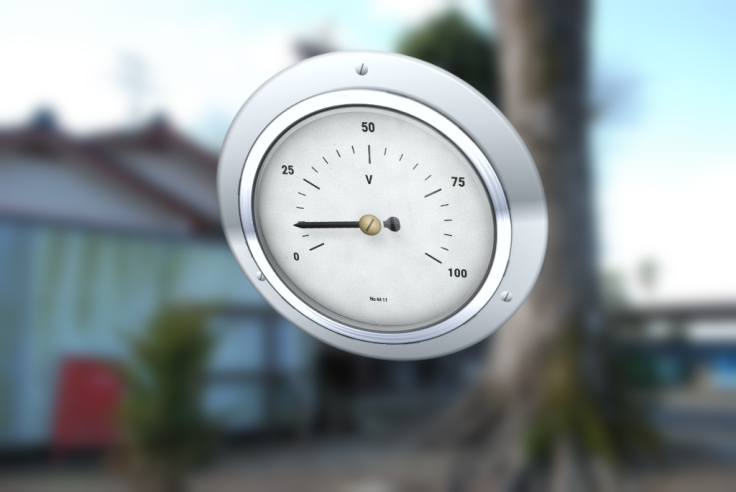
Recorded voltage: 10 V
